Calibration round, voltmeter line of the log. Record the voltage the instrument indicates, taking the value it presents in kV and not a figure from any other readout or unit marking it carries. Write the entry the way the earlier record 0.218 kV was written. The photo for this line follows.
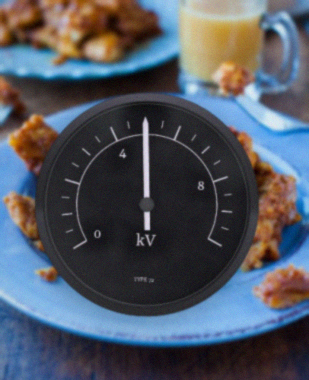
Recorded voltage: 5 kV
